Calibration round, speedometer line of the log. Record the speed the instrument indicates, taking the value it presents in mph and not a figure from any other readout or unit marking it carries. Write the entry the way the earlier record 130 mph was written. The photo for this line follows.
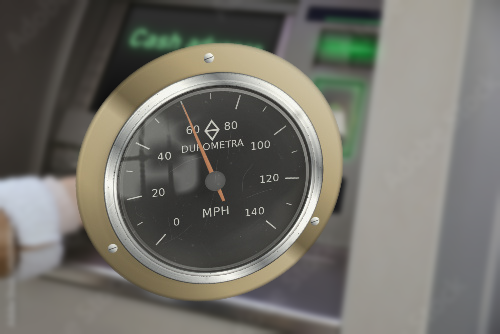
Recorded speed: 60 mph
